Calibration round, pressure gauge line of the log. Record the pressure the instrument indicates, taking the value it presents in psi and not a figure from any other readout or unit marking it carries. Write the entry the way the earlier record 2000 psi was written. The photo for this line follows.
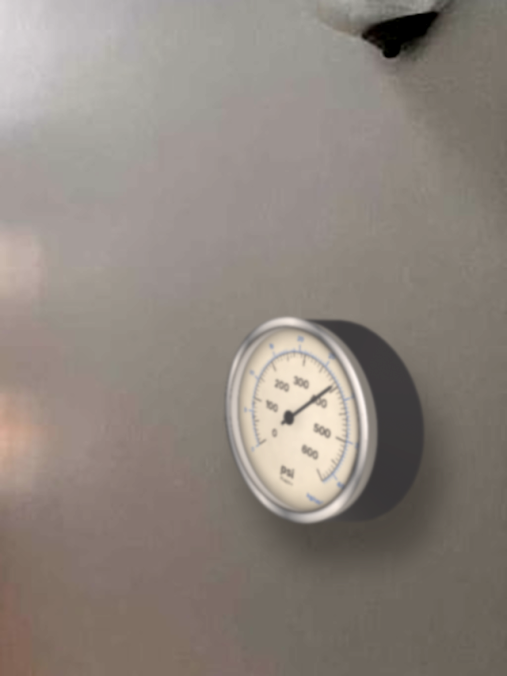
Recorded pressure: 400 psi
